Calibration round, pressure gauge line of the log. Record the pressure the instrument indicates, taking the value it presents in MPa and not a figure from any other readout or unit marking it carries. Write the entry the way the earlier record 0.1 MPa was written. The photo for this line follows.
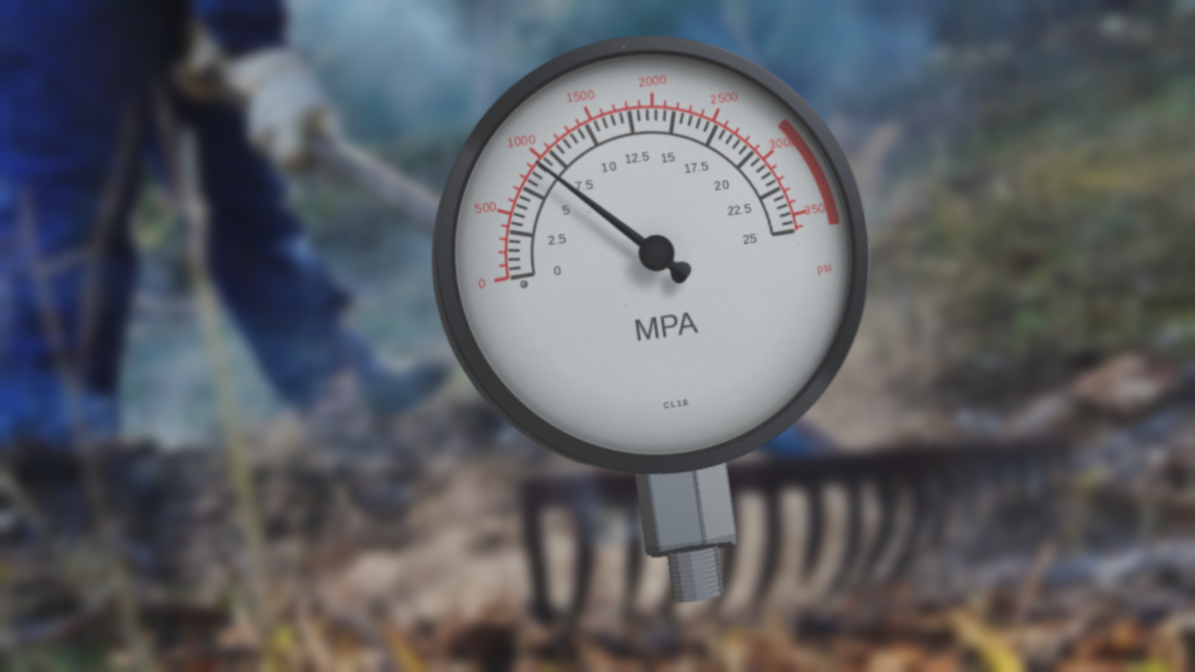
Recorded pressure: 6.5 MPa
